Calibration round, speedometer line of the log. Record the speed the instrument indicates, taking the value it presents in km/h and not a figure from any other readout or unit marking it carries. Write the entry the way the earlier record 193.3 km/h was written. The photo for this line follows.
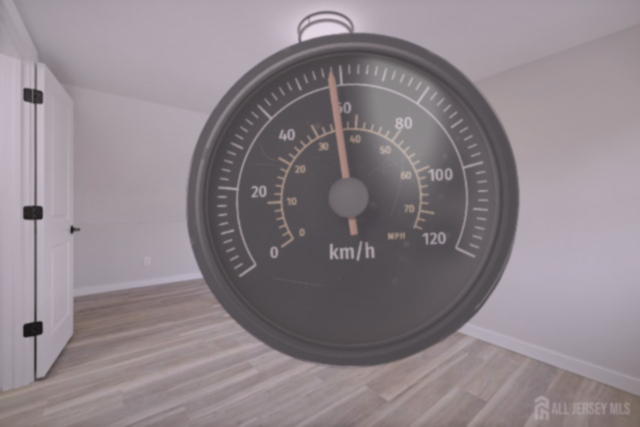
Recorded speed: 58 km/h
